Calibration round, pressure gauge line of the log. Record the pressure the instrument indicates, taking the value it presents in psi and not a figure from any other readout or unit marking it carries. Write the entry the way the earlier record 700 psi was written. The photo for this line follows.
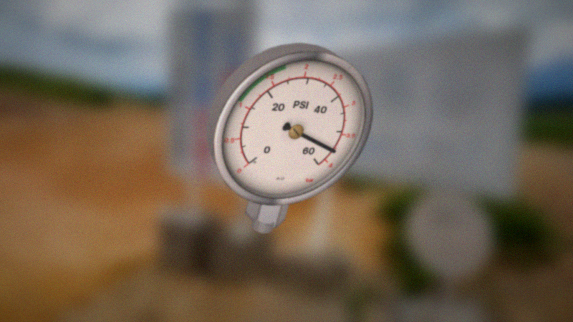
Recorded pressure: 55 psi
